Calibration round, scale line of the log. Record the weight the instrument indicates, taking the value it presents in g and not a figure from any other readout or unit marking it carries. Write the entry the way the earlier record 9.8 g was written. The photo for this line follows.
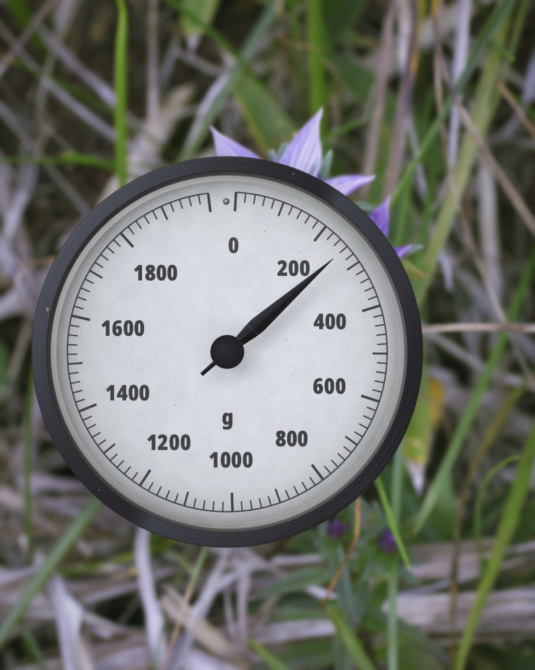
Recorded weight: 260 g
